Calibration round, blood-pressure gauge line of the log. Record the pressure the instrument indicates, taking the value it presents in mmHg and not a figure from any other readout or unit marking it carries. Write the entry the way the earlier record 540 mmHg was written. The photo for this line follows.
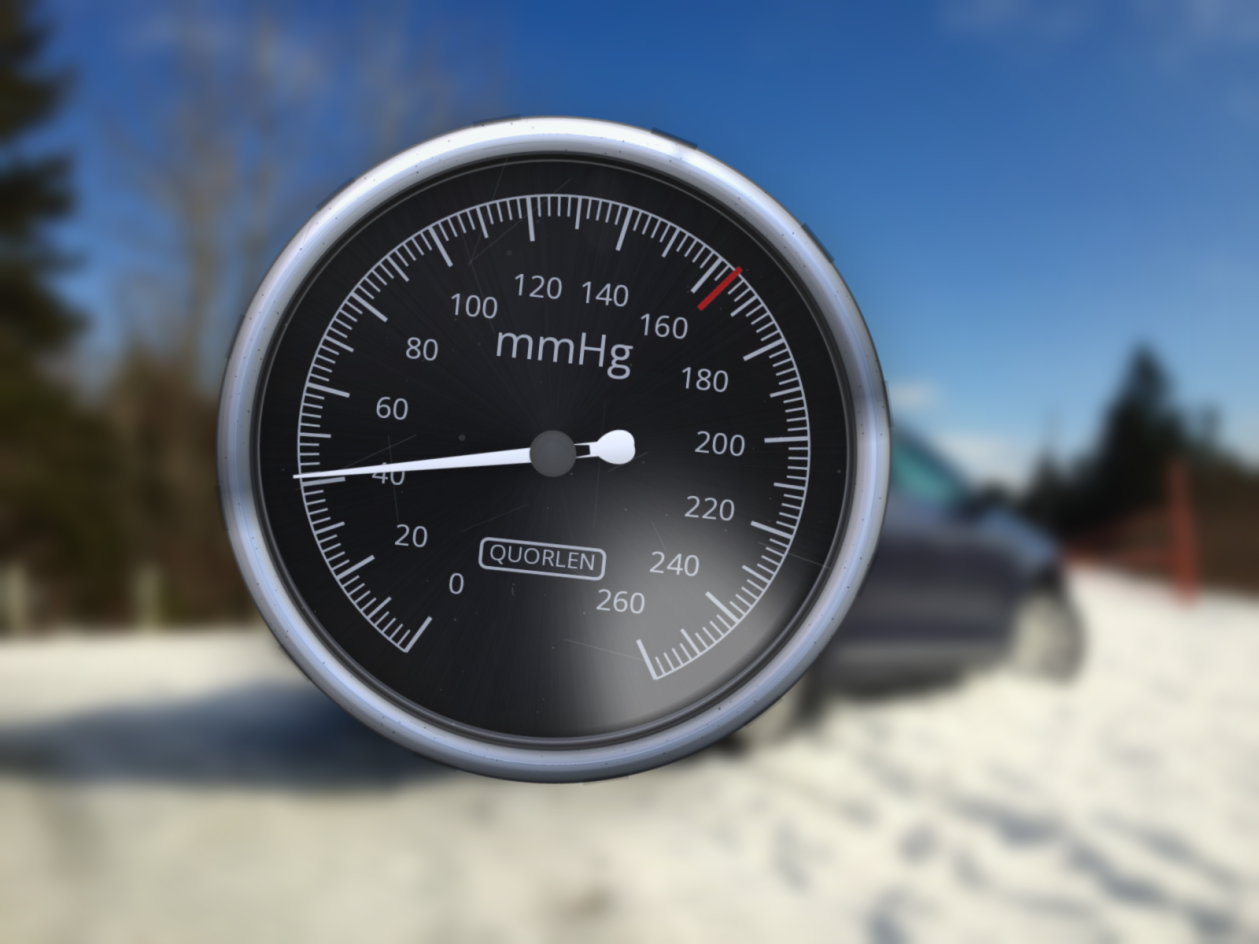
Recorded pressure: 42 mmHg
